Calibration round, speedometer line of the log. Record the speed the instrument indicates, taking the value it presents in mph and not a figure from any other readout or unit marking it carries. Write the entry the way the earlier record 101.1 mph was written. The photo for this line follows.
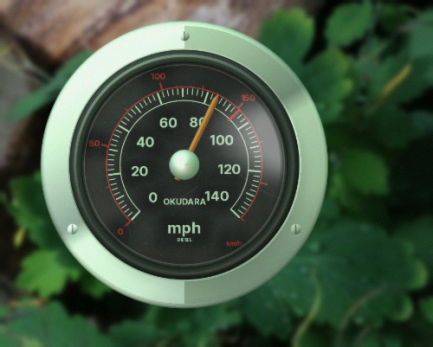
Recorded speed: 84 mph
